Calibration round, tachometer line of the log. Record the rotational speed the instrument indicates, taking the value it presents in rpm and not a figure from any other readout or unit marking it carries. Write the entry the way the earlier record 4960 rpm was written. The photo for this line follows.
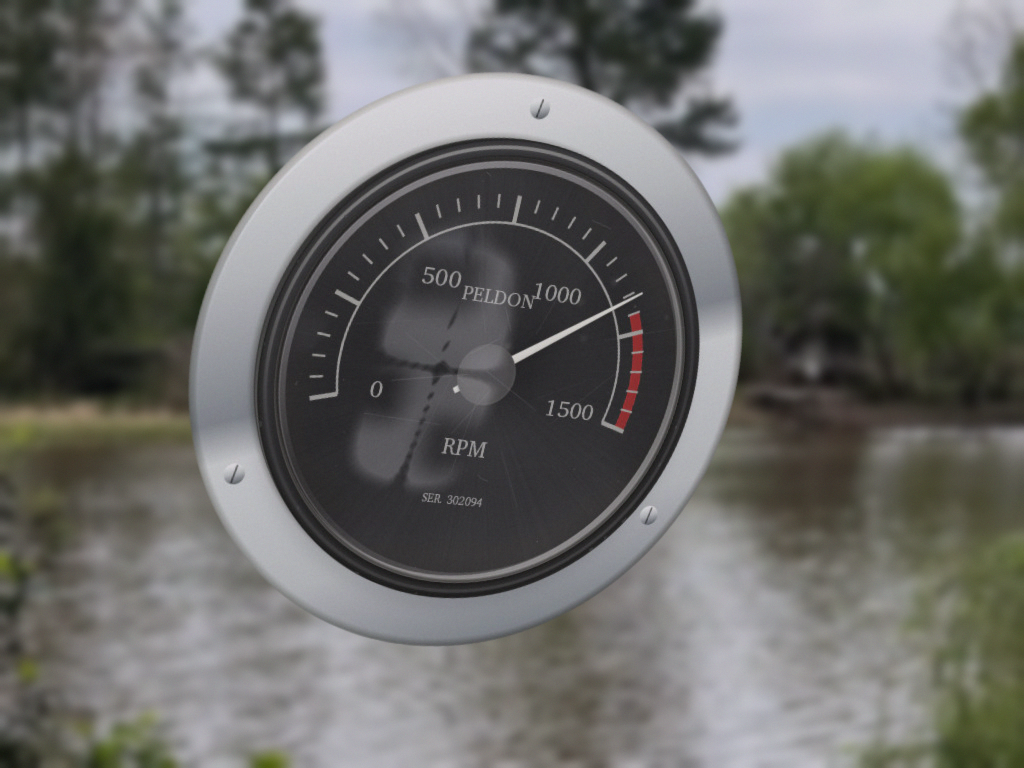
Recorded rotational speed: 1150 rpm
